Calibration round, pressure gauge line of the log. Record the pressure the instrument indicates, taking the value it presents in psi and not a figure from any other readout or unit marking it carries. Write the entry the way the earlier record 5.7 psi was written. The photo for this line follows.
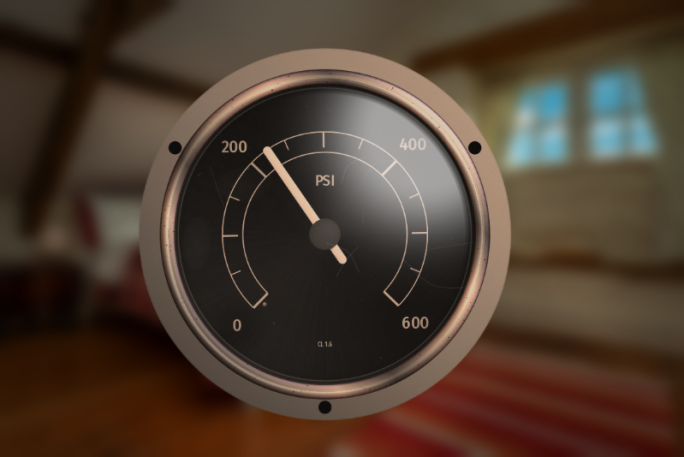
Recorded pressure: 225 psi
